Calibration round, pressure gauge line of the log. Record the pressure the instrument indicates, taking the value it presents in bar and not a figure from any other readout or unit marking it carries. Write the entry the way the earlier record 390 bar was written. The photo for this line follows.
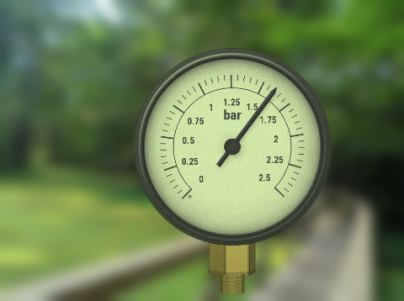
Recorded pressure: 1.6 bar
